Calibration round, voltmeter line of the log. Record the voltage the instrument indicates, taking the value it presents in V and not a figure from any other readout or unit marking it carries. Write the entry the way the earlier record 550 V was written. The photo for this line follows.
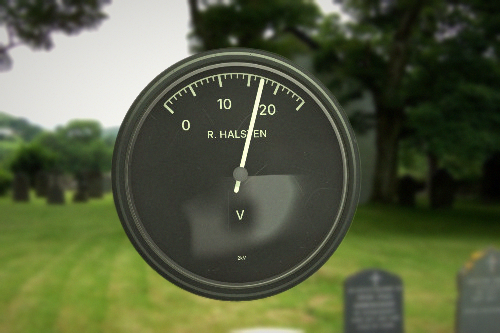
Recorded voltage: 17 V
